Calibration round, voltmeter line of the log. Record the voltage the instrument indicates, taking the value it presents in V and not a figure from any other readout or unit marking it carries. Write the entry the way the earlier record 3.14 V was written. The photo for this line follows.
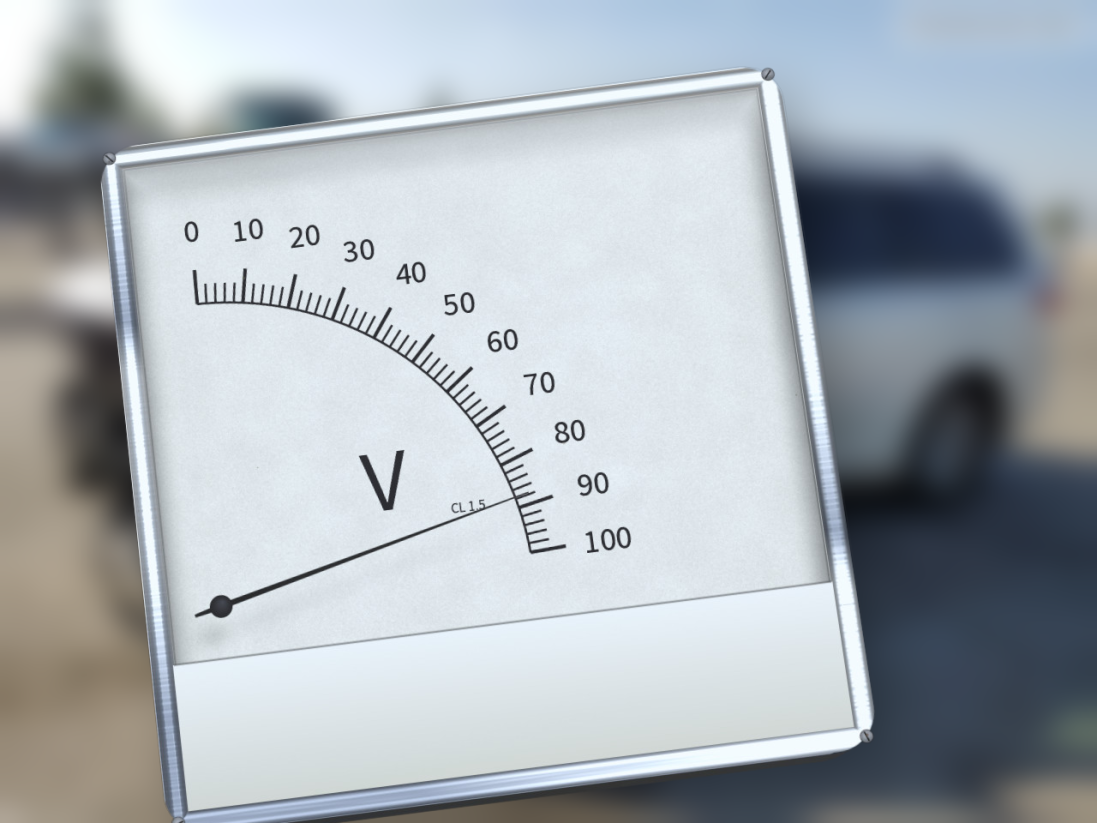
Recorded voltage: 88 V
